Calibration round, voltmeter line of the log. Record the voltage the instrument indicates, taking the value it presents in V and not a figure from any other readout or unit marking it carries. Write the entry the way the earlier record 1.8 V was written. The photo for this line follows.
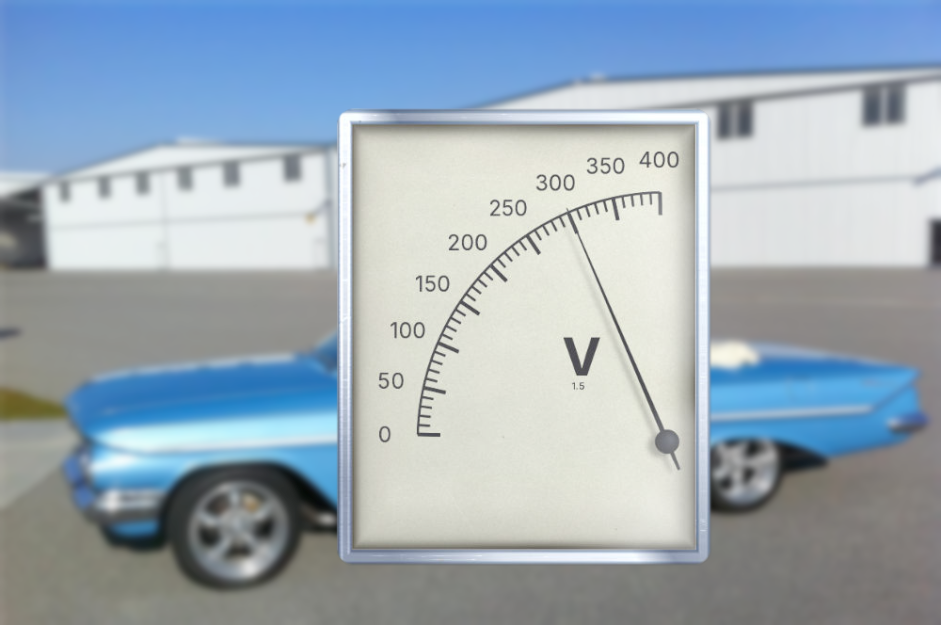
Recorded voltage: 300 V
